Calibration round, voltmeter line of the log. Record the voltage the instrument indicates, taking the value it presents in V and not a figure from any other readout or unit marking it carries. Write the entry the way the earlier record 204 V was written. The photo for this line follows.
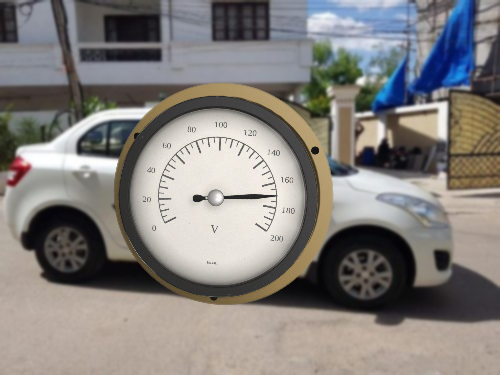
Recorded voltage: 170 V
